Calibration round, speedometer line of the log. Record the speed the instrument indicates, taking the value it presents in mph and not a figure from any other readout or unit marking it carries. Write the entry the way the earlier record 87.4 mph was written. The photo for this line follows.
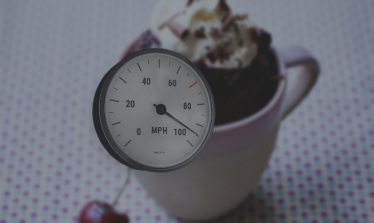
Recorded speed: 95 mph
